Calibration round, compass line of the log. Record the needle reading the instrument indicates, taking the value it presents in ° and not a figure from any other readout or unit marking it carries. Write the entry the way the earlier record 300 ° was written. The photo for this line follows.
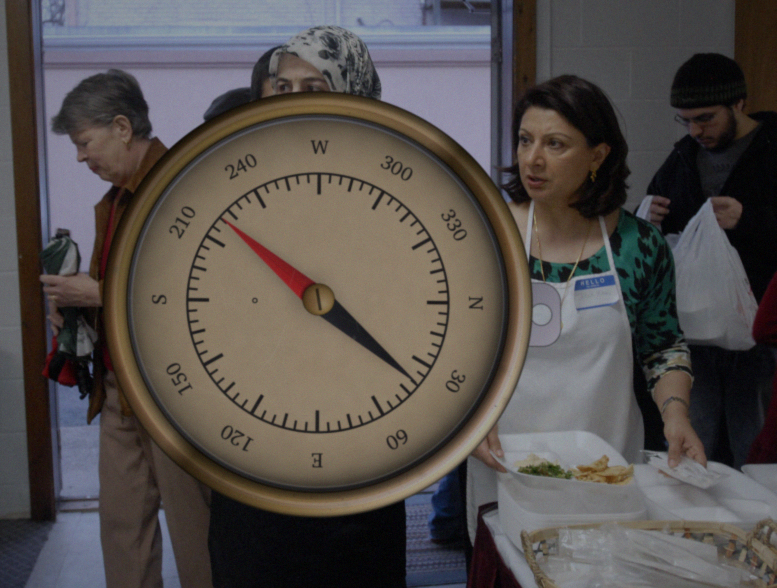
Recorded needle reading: 220 °
